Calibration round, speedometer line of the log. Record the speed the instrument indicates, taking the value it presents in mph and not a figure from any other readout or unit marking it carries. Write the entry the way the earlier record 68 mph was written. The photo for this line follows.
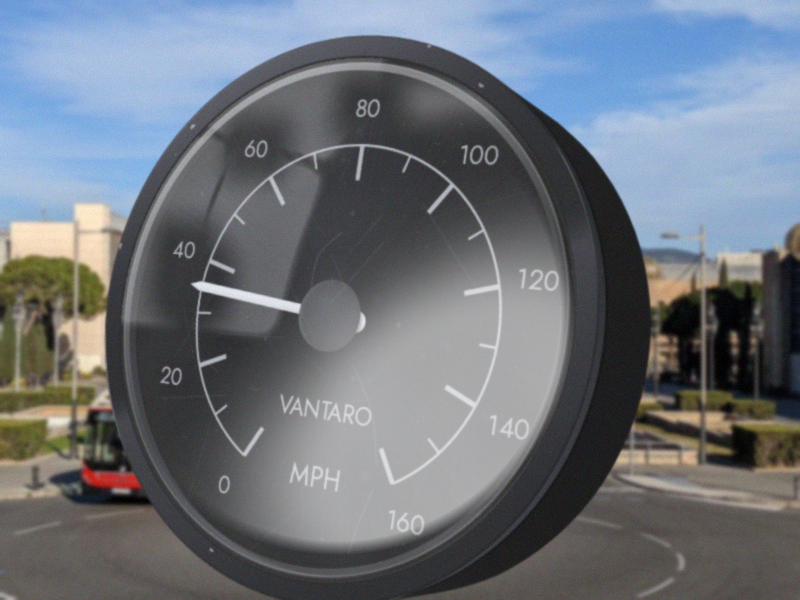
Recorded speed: 35 mph
